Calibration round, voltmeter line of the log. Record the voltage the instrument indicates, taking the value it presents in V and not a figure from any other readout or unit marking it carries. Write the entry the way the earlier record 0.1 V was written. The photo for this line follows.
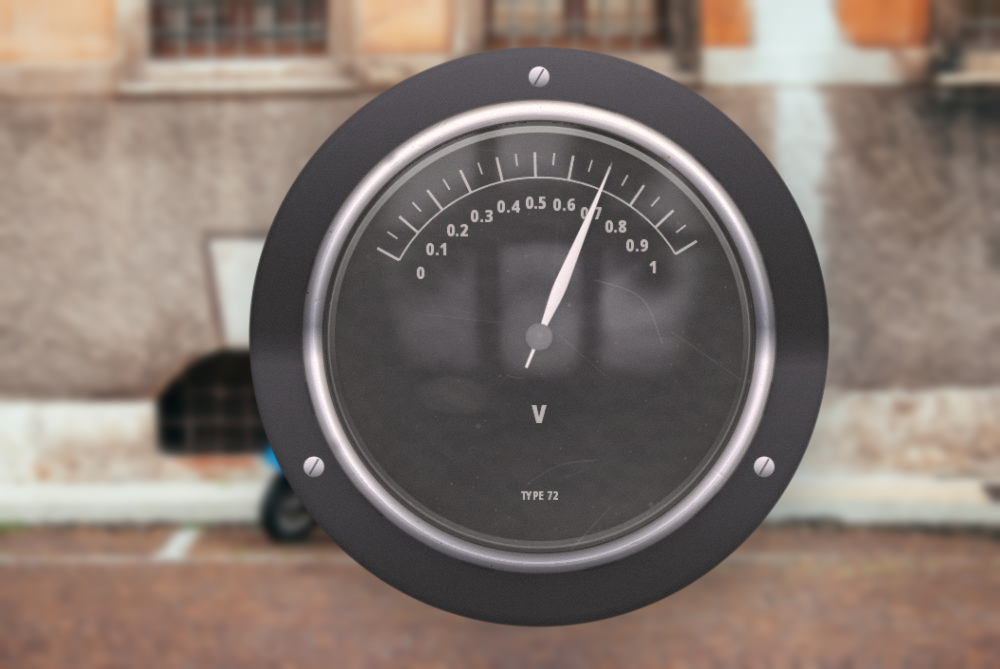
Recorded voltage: 0.7 V
